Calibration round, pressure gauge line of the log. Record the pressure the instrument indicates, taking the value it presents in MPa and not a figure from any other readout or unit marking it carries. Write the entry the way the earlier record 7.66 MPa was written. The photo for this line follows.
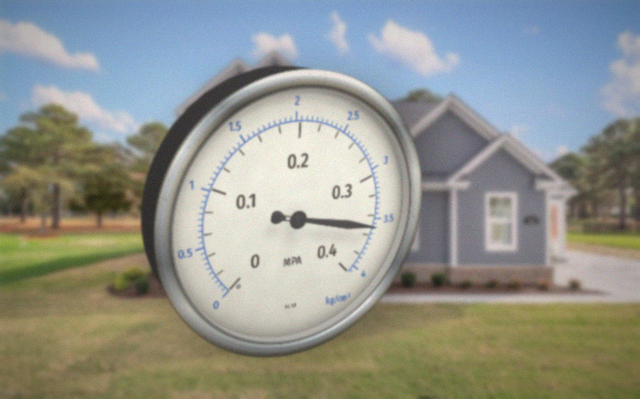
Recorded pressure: 0.35 MPa
